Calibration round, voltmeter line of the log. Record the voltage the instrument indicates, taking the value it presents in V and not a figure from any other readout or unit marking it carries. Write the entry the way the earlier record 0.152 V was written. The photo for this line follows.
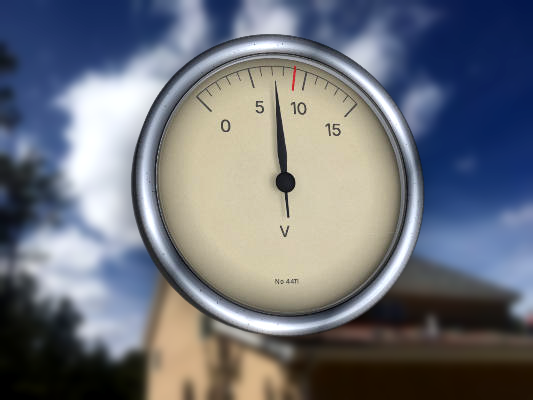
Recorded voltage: 7 V
